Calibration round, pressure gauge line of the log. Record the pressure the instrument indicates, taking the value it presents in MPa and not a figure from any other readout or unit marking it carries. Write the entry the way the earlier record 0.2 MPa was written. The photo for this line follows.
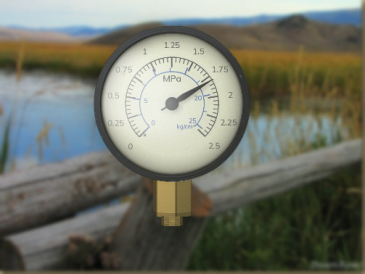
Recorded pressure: 1.8 MPa
